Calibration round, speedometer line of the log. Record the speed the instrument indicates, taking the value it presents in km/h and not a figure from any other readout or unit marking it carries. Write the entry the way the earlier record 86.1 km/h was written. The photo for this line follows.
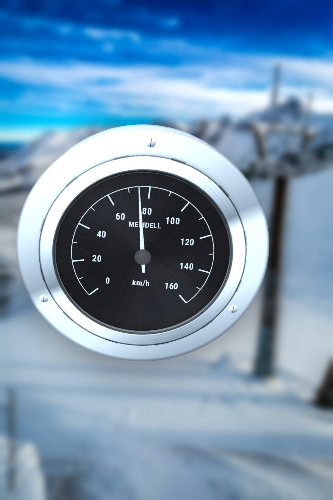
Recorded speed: 75 km/h
